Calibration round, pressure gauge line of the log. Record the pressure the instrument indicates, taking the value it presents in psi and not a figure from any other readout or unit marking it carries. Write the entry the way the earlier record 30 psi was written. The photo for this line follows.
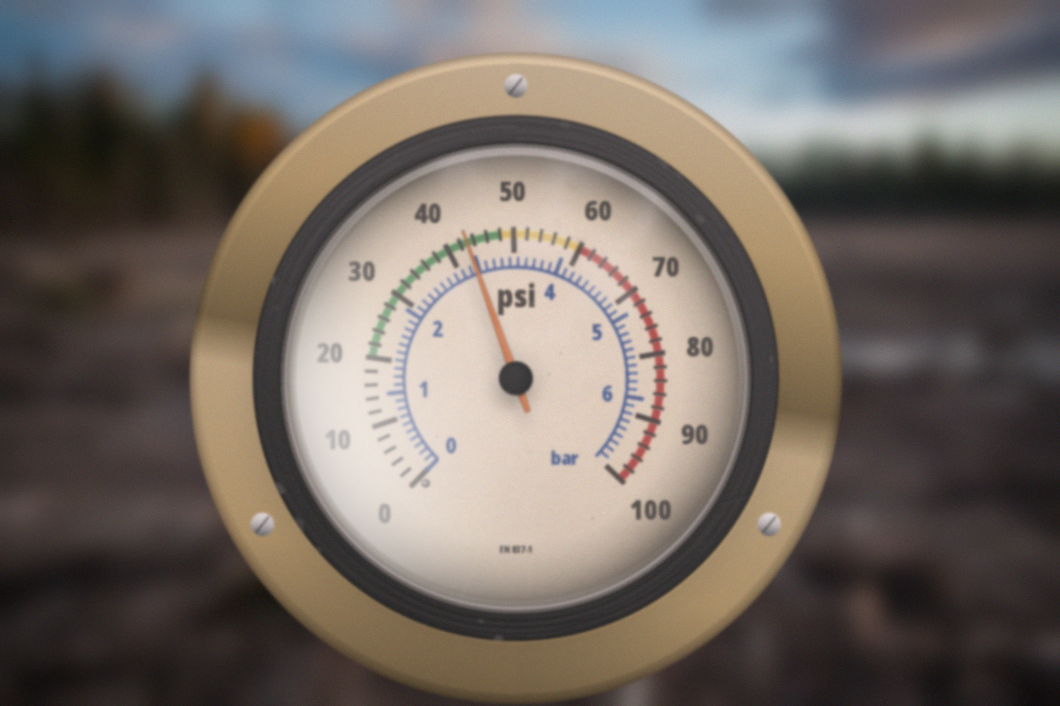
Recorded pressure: 43 psi
